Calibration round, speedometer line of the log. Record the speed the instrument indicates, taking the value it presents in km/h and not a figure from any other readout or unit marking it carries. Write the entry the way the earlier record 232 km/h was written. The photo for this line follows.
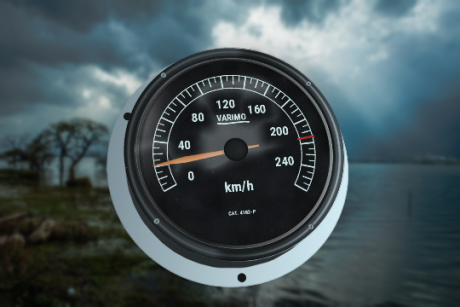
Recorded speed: 20 km/h
